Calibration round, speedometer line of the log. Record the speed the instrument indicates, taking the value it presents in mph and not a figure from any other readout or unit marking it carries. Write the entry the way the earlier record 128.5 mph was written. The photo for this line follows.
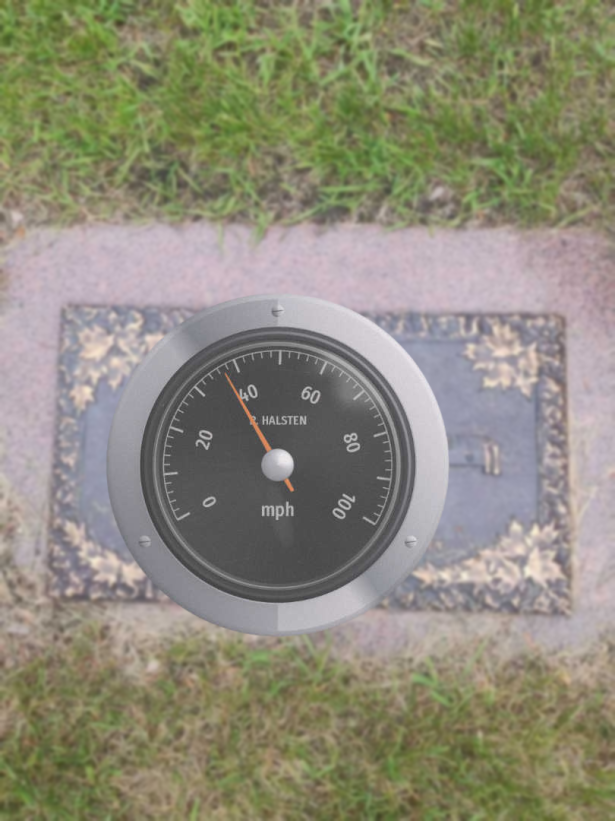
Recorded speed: 37 mph
